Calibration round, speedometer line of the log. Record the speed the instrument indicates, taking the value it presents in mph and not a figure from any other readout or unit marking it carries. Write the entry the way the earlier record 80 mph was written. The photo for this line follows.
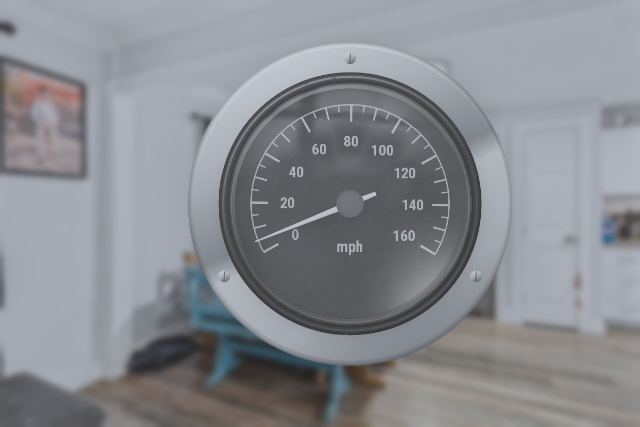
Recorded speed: 5 mph
